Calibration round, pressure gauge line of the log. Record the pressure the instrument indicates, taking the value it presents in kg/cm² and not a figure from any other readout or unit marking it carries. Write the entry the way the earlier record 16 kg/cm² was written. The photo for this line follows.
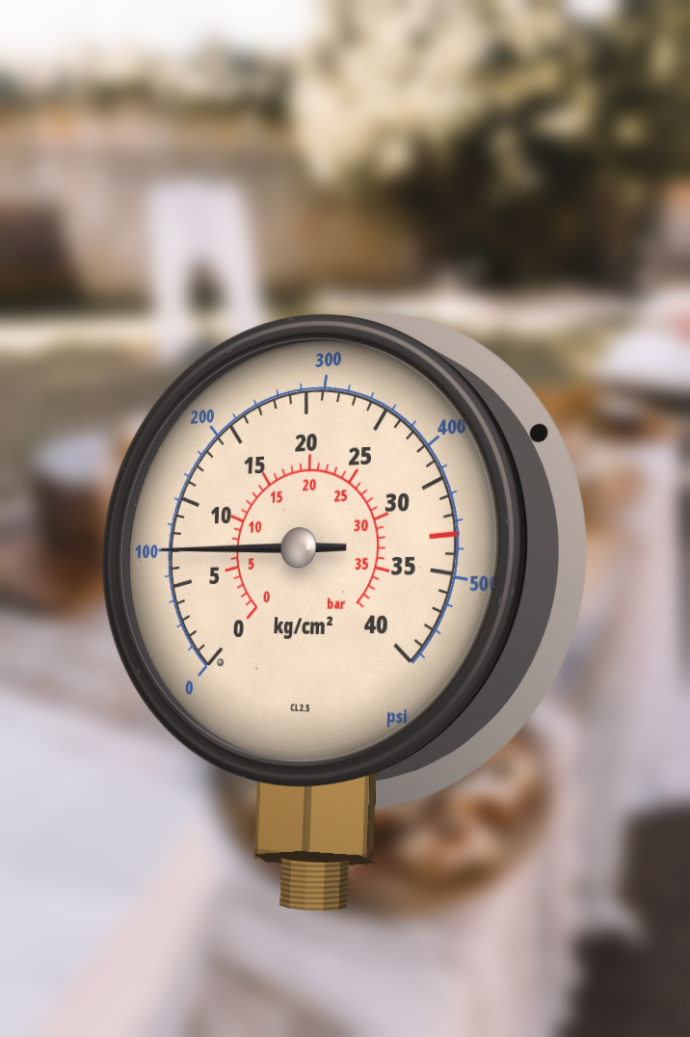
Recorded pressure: 7 kg/cm²
